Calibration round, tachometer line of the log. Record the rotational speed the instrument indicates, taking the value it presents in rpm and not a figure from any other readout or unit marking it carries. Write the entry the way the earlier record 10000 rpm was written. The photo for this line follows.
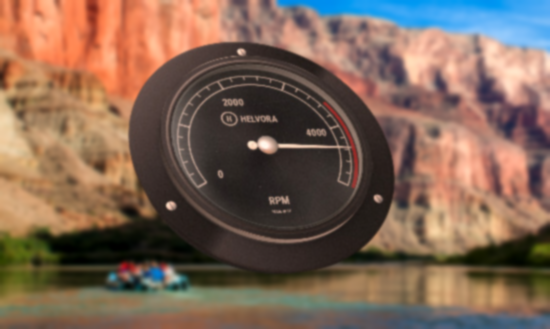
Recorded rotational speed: 4400 rpm
